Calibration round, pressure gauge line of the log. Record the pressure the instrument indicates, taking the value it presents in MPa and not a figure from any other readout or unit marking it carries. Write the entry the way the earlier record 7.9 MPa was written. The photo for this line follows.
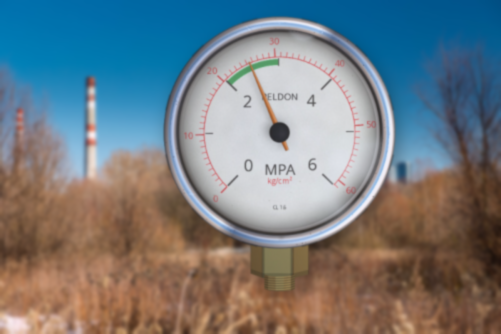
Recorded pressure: 2.5 MPa
